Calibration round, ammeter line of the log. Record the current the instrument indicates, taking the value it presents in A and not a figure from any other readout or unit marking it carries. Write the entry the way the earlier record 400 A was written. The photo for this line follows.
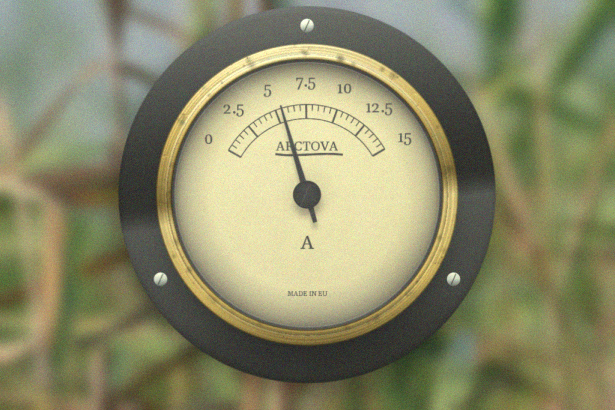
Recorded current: 5.5 A
